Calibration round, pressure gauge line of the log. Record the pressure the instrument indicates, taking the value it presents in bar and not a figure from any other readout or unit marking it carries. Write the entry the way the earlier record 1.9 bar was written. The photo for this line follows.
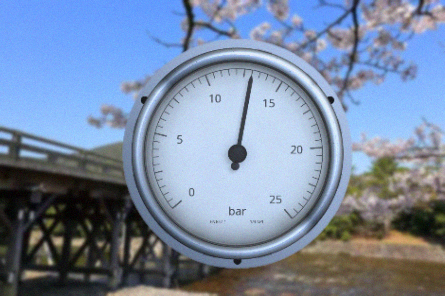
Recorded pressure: 13 bar
